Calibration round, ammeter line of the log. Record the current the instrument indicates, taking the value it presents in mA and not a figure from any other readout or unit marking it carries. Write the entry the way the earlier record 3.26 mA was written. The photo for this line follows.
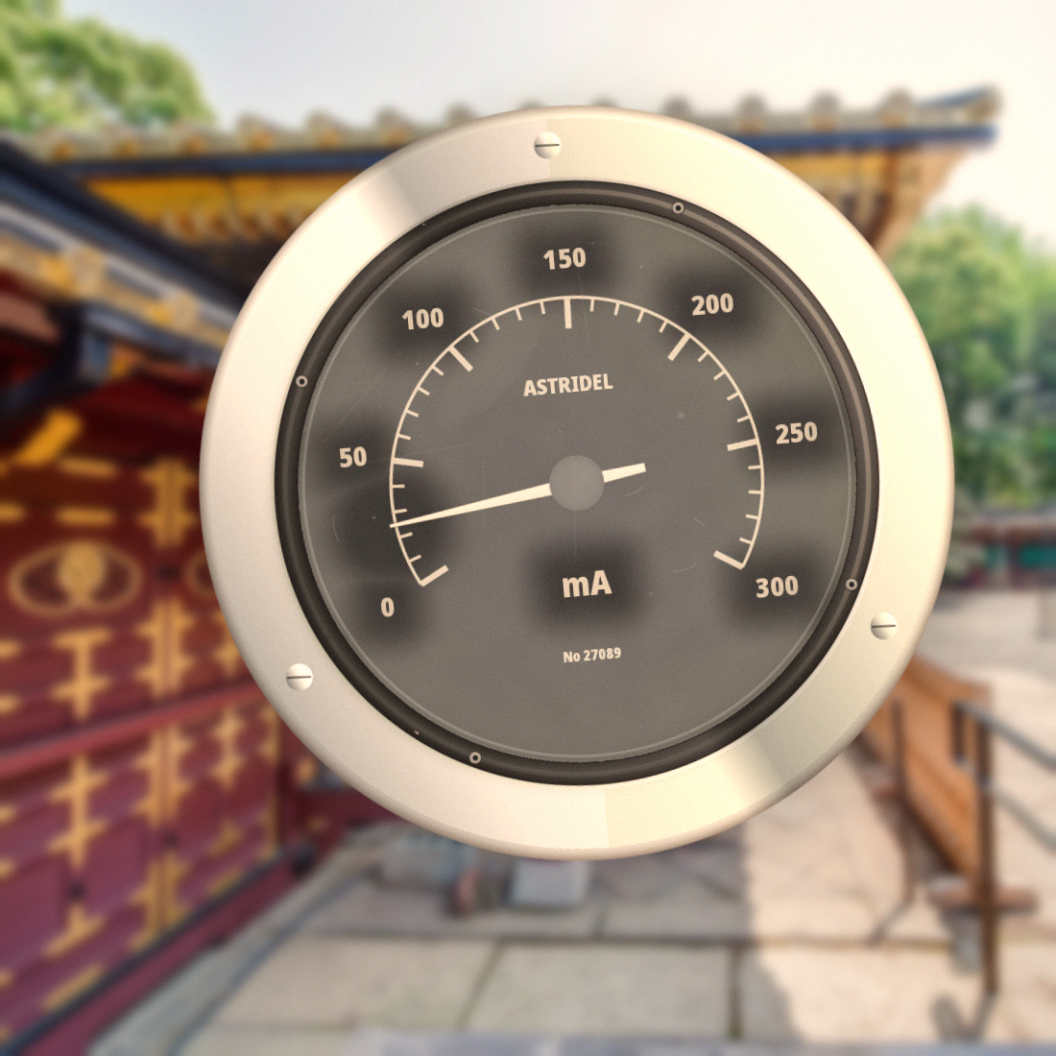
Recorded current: 25 mA
